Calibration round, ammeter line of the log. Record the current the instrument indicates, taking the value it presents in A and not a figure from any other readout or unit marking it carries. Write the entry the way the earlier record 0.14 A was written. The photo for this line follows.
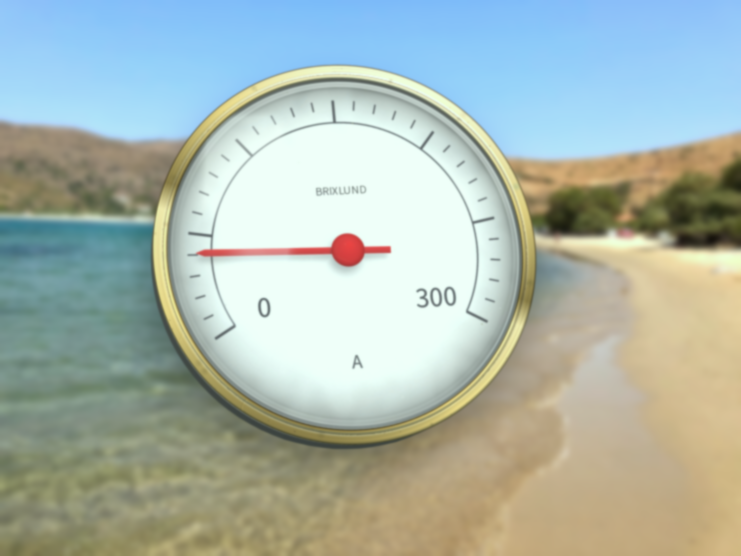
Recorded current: 40 A
